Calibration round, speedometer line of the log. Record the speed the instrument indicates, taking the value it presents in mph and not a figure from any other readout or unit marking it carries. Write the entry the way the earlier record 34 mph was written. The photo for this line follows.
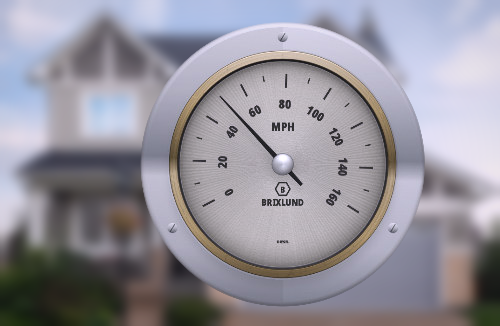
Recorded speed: 50 mph
